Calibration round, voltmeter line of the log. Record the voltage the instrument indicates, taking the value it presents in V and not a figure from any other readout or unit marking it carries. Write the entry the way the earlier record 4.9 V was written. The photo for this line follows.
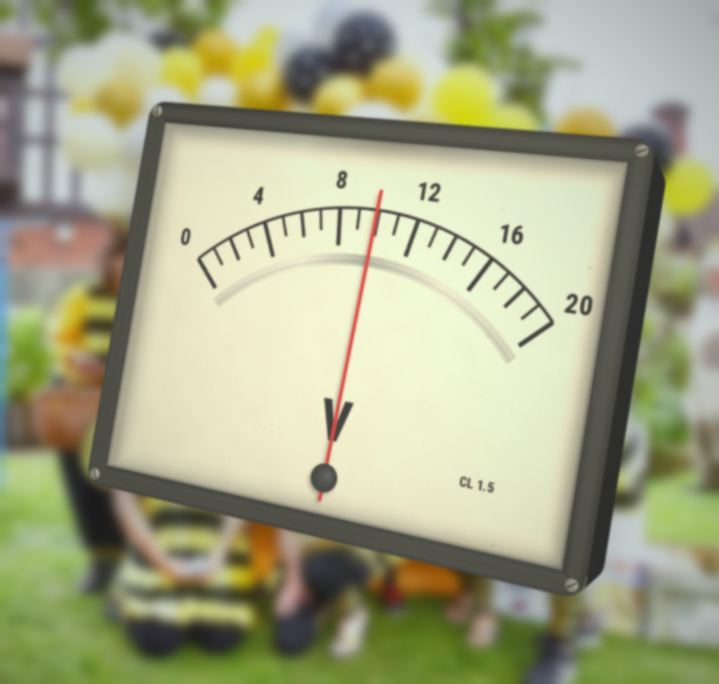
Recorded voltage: 10 V
